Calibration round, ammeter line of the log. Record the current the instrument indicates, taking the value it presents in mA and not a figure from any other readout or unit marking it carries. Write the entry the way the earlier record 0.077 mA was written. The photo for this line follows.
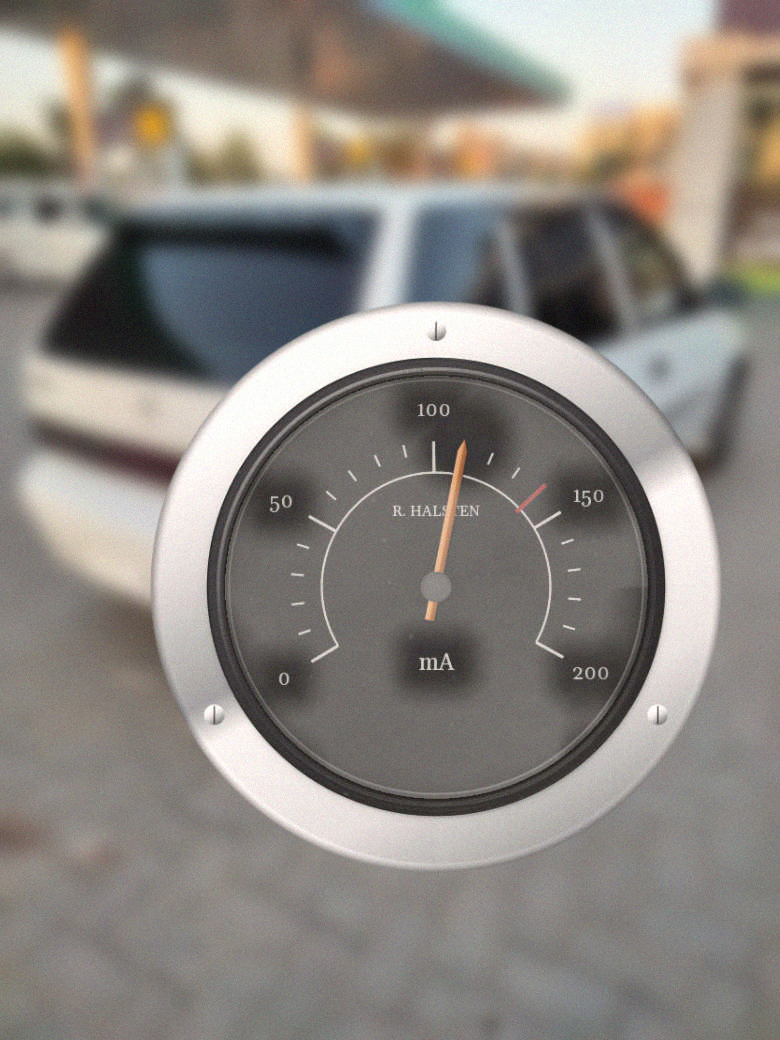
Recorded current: 110 mA
